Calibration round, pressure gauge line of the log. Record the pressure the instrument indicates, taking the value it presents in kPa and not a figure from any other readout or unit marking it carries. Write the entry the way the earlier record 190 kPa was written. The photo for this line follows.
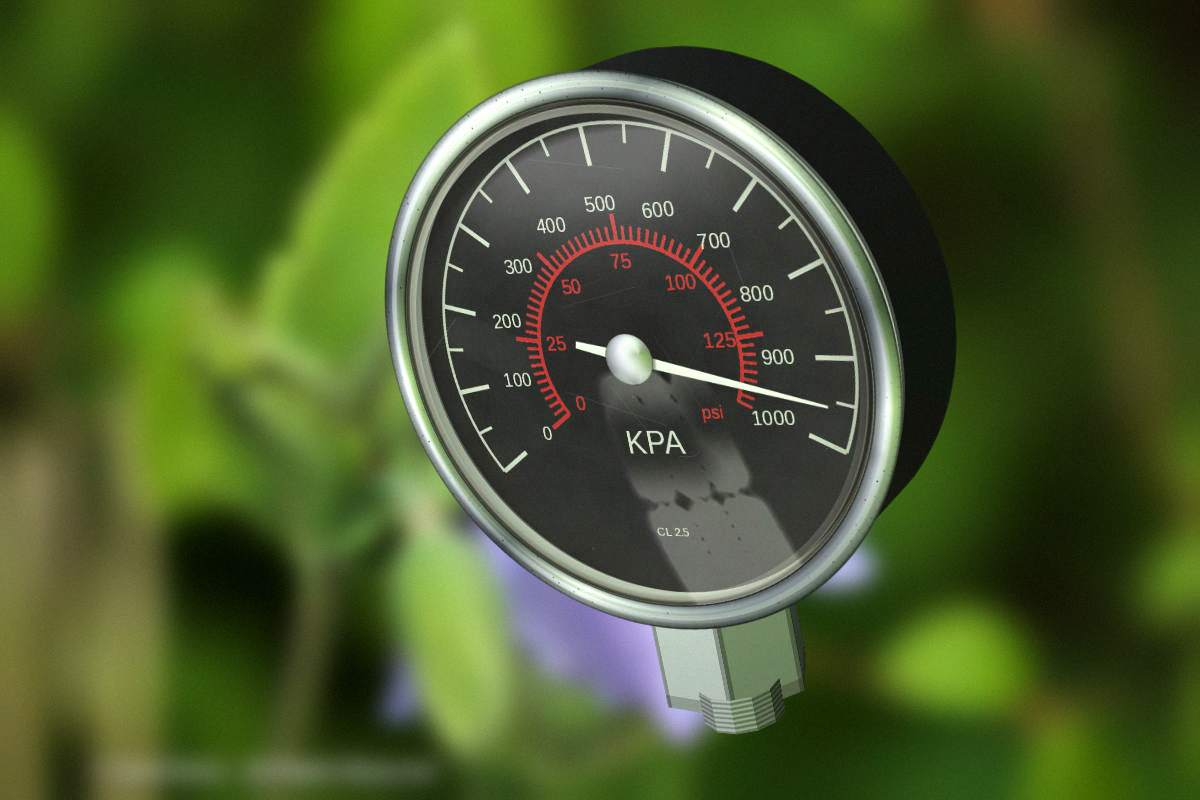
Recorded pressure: 950 kPa
